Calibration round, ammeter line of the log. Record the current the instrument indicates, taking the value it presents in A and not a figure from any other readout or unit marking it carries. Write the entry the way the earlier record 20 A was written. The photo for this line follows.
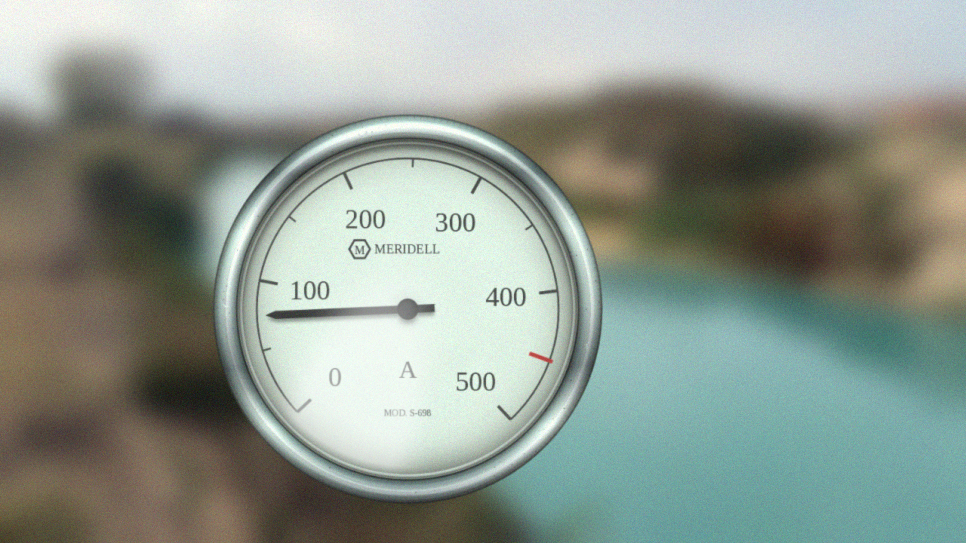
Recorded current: 75 A
